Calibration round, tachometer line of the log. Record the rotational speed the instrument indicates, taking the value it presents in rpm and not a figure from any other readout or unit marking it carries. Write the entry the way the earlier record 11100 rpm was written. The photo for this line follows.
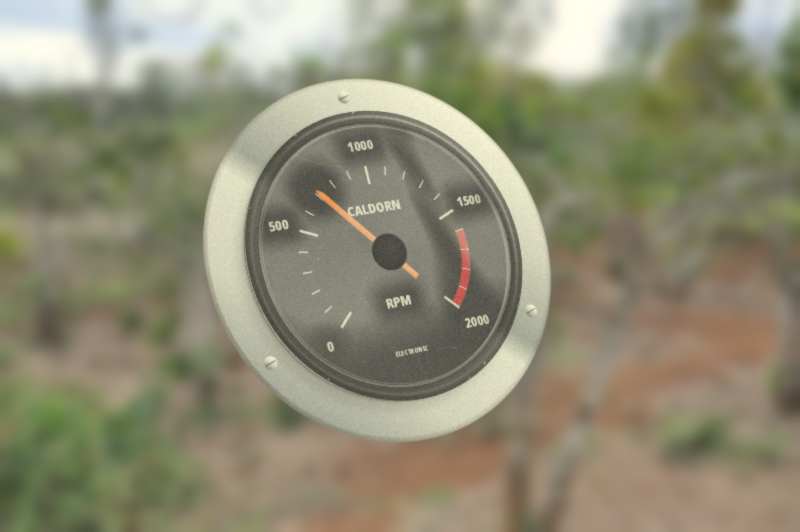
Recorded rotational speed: 700 rpm
